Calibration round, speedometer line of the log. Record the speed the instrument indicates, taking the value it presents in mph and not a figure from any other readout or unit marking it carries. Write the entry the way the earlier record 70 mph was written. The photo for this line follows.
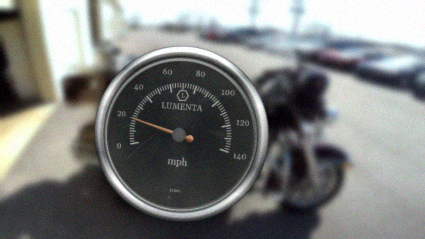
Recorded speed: 20 mph
